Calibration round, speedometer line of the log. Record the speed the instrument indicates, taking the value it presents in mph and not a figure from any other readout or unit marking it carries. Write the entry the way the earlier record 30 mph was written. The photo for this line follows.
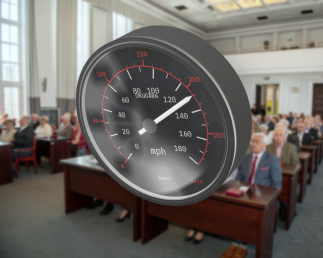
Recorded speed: 130 mph
